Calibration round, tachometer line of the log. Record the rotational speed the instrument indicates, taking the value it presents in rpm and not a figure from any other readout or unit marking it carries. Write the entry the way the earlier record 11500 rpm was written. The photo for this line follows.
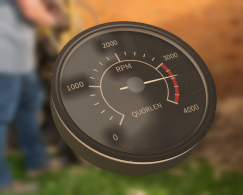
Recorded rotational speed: 3400 rpm
